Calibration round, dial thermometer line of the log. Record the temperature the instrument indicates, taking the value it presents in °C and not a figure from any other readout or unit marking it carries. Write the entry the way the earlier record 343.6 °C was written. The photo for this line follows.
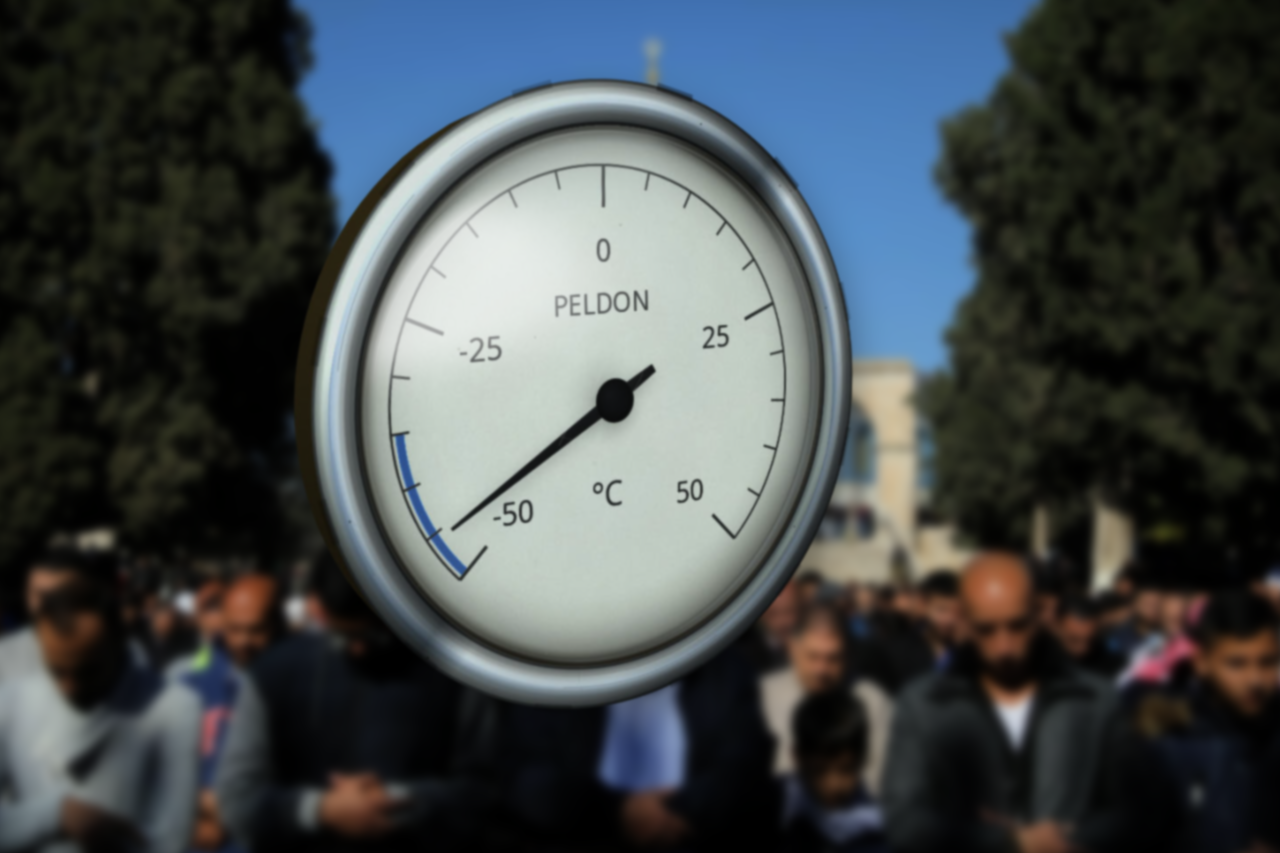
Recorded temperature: -45 °C
